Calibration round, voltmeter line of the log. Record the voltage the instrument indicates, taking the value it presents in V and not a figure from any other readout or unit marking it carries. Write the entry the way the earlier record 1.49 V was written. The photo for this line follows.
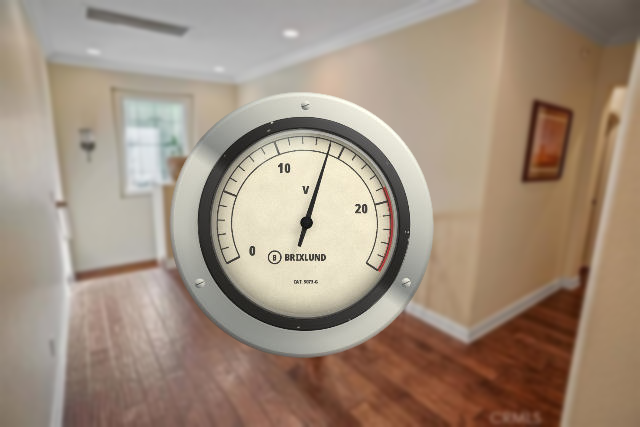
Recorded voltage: 14 V
